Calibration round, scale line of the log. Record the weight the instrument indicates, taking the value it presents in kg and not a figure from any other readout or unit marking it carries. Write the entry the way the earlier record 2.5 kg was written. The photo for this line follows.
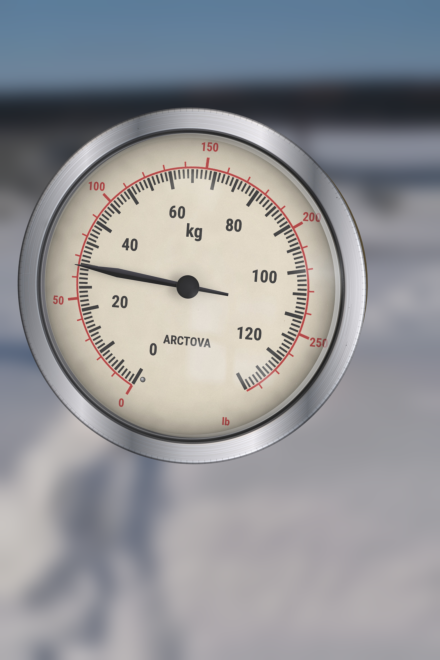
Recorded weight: 30 kg
